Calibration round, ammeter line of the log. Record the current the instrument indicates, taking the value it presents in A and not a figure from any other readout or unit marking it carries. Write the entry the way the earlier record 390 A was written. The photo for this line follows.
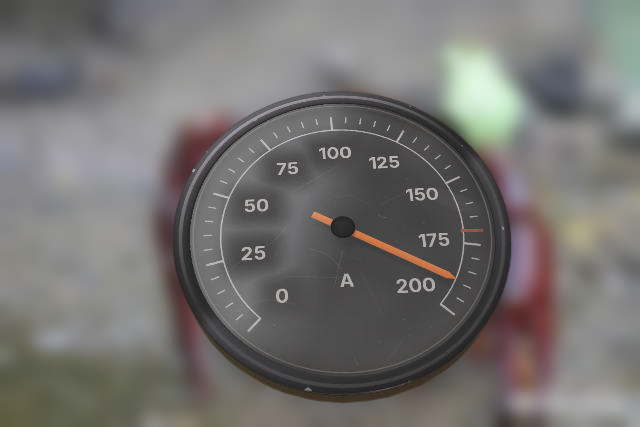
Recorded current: 190 A
